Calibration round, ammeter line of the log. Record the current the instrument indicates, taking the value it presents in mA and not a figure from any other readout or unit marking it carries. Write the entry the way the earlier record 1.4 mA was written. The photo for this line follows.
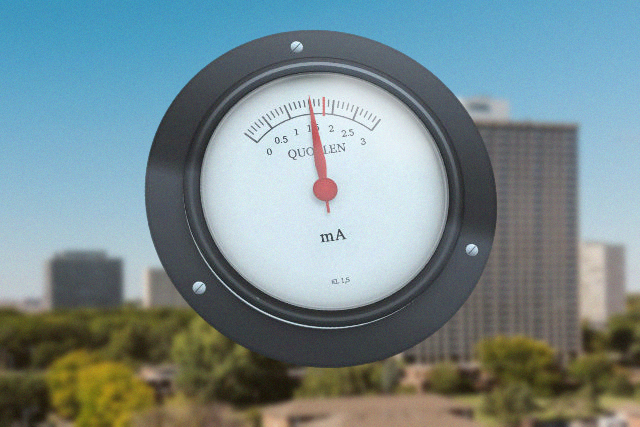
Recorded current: 1.5 mA
